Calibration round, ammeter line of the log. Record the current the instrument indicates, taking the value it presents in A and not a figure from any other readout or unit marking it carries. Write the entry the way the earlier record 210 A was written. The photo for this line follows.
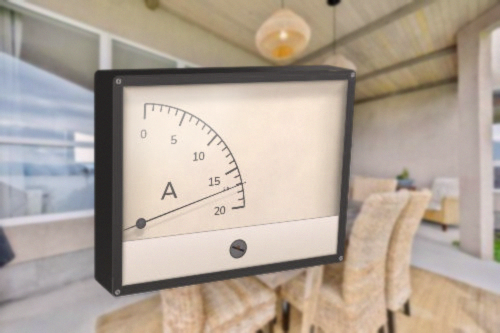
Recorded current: 17 A
